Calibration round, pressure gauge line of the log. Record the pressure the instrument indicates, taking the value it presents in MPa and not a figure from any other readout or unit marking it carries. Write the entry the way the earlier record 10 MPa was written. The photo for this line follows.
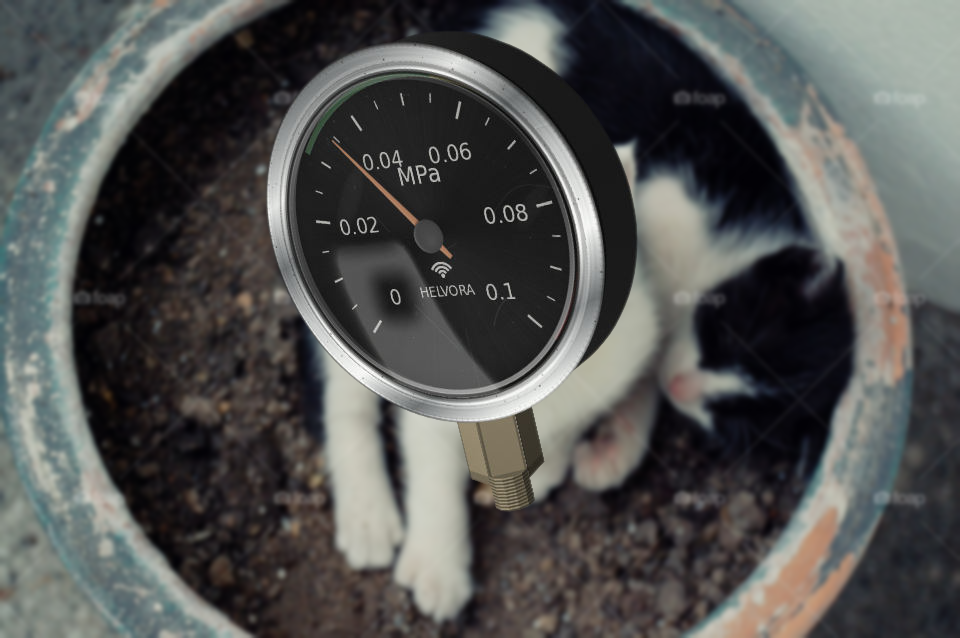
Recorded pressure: 0.035 MPa
